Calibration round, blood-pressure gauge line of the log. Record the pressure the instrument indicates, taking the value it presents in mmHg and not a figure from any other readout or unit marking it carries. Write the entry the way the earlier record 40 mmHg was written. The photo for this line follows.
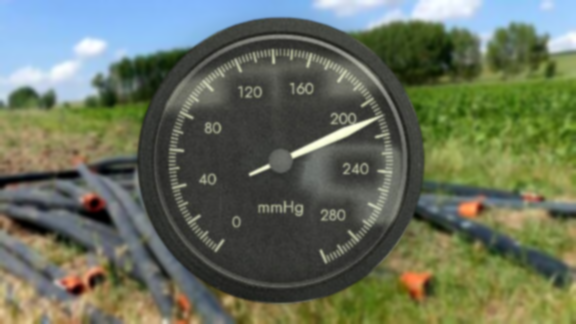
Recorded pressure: 210 mmHg
